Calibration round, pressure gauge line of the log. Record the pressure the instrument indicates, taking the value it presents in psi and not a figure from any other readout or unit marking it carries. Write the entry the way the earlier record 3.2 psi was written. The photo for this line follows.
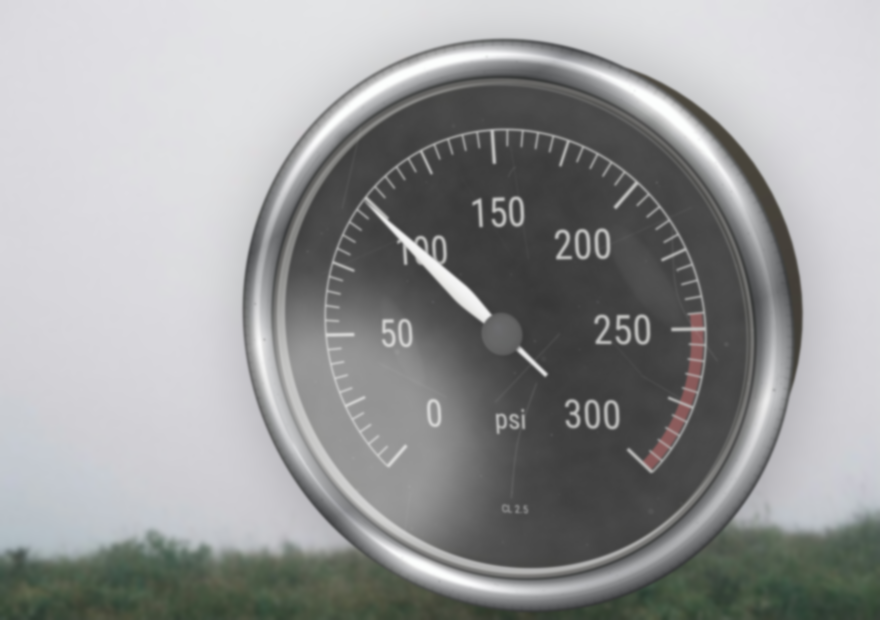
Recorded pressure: 100 psi
